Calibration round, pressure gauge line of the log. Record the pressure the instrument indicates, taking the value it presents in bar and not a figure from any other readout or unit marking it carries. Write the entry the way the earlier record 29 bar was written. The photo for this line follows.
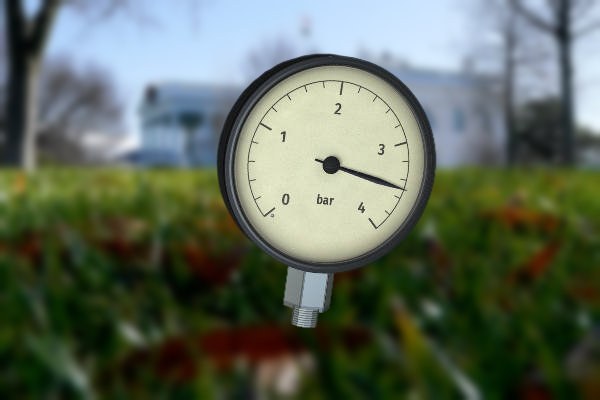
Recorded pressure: 3.5 bar
